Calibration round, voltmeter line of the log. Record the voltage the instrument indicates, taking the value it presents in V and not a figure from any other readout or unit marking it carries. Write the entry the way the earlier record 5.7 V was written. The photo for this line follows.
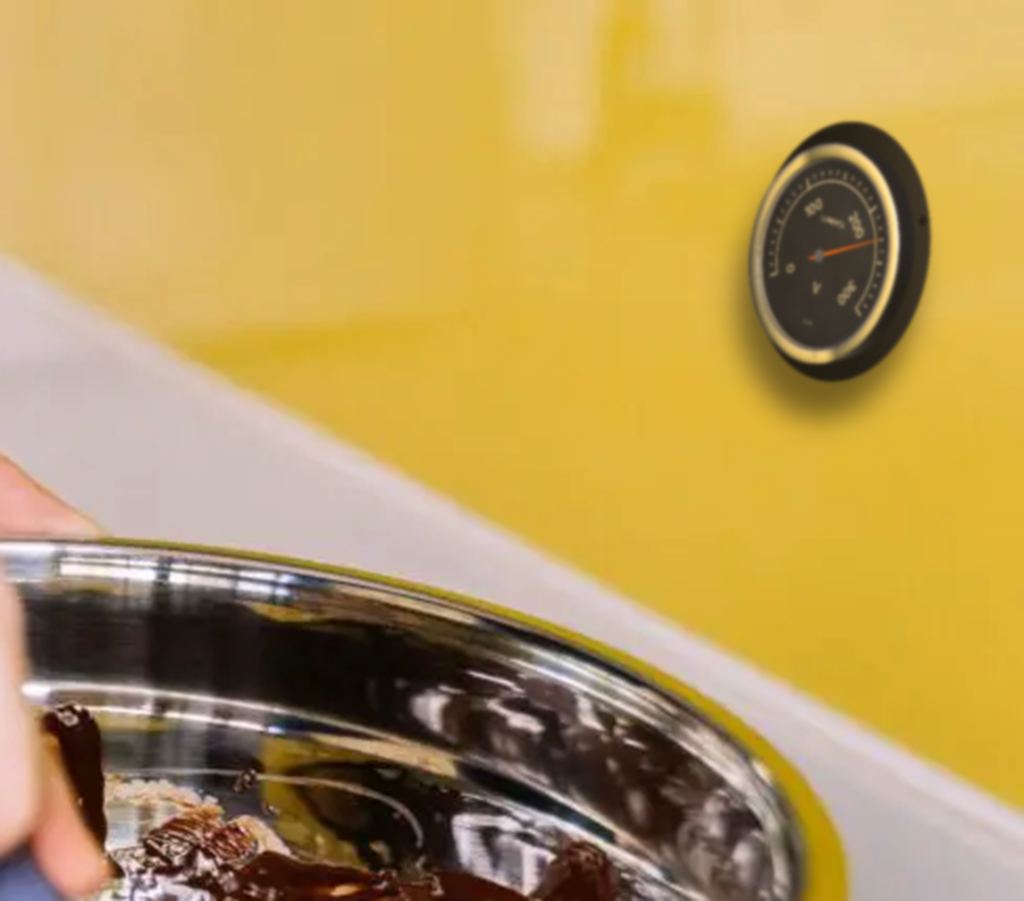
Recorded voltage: 230 V
